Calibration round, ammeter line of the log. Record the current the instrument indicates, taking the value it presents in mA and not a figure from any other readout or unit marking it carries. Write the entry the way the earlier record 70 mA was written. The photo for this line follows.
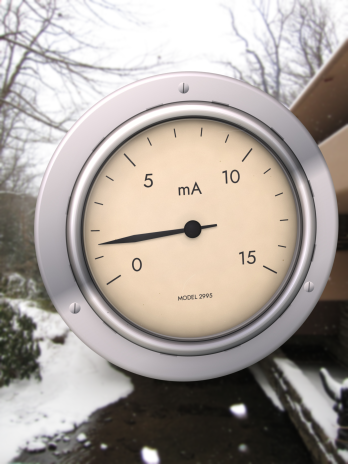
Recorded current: 1.5 mA
